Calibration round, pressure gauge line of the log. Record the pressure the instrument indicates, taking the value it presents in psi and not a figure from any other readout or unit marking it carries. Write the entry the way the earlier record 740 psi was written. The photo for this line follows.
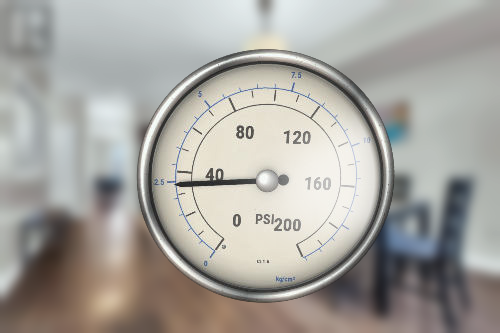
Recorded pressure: 35 psi
